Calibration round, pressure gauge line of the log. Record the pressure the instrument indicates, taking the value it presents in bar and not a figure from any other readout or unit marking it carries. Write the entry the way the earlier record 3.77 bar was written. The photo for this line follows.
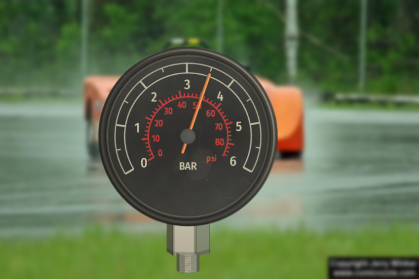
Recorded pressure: 3.5 bar
